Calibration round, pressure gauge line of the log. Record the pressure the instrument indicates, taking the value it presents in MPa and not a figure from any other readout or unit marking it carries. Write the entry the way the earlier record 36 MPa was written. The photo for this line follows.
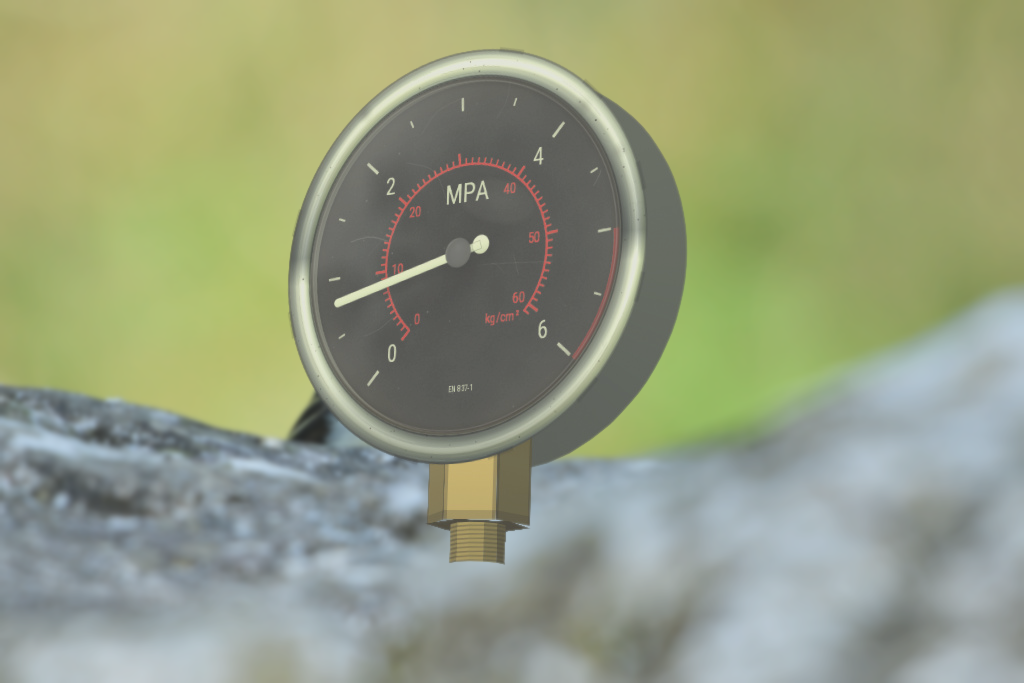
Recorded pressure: 0.75 MPa
